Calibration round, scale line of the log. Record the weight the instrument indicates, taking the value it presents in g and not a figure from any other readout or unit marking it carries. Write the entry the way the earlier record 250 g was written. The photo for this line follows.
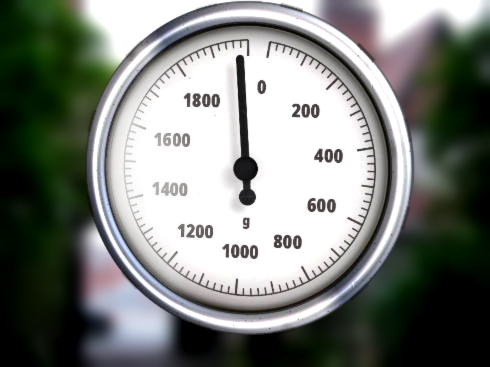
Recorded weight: 1980 g
